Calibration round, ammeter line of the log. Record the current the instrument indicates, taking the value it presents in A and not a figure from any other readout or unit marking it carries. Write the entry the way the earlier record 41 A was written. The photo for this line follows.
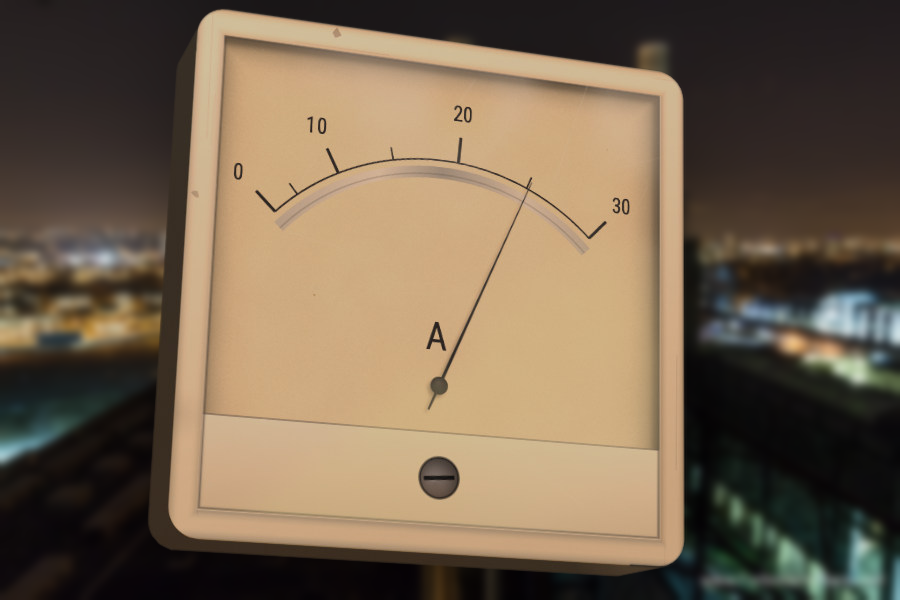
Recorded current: 25 A
